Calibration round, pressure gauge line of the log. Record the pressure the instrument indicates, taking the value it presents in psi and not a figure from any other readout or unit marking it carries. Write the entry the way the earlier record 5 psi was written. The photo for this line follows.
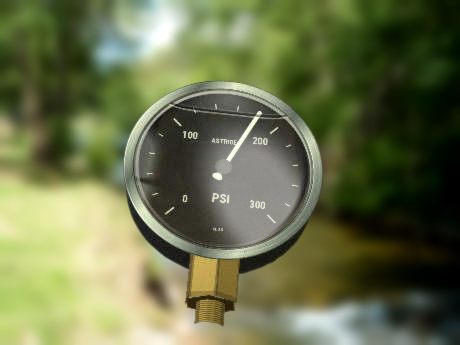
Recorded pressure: 180 psi
